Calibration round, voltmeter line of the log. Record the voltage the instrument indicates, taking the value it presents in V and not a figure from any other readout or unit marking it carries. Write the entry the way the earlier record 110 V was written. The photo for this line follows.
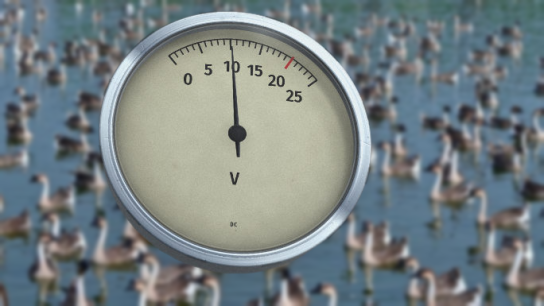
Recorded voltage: 10 V
